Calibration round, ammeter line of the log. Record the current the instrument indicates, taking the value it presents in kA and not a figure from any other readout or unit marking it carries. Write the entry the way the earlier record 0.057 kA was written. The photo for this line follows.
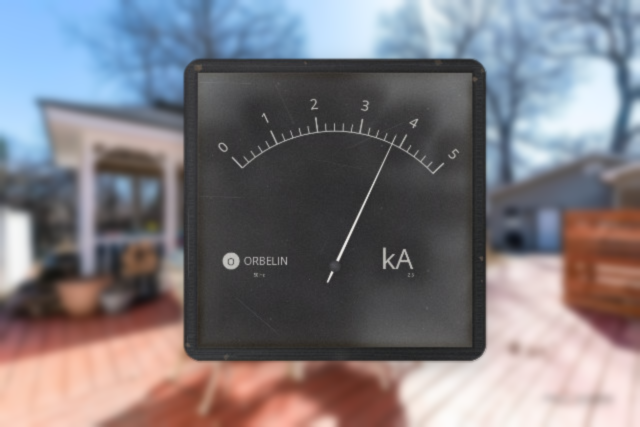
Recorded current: 3.8 kA
